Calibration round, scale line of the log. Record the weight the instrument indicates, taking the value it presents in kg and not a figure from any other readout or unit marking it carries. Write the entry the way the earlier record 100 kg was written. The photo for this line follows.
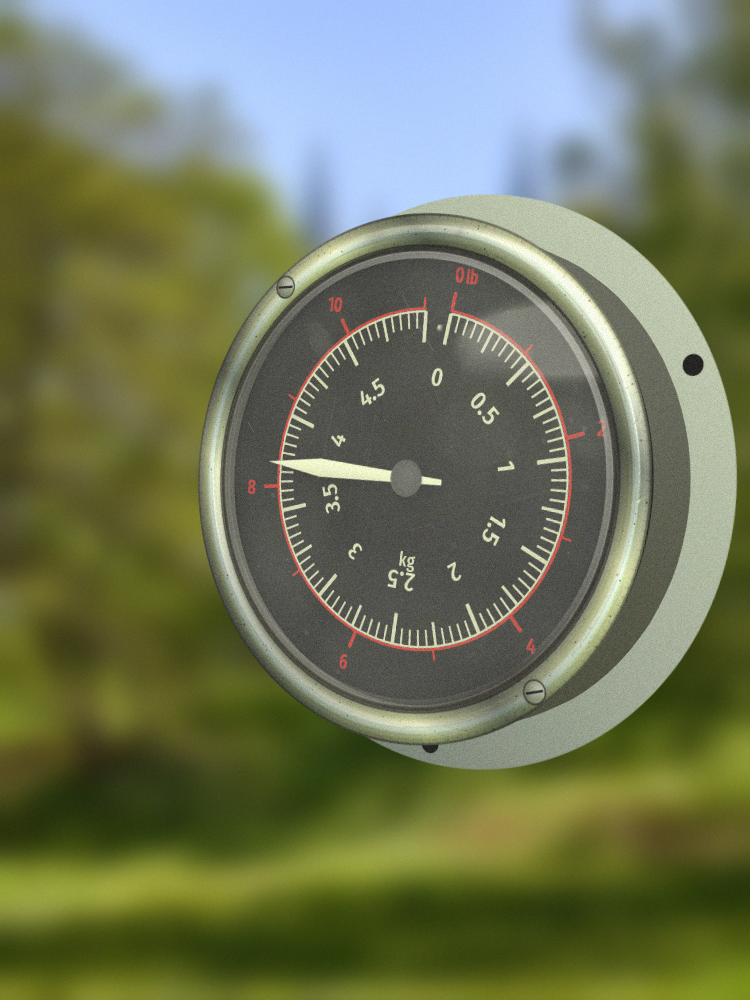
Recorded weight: 3.75 kg
